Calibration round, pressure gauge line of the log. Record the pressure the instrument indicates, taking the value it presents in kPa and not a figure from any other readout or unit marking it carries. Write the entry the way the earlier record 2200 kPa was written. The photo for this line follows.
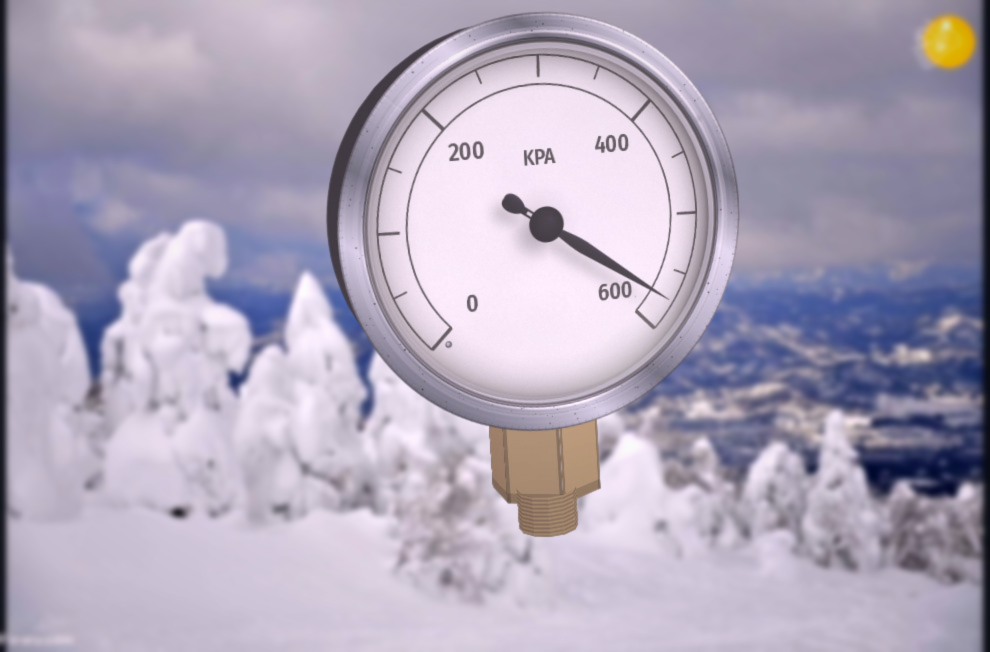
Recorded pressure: 575 kPa
